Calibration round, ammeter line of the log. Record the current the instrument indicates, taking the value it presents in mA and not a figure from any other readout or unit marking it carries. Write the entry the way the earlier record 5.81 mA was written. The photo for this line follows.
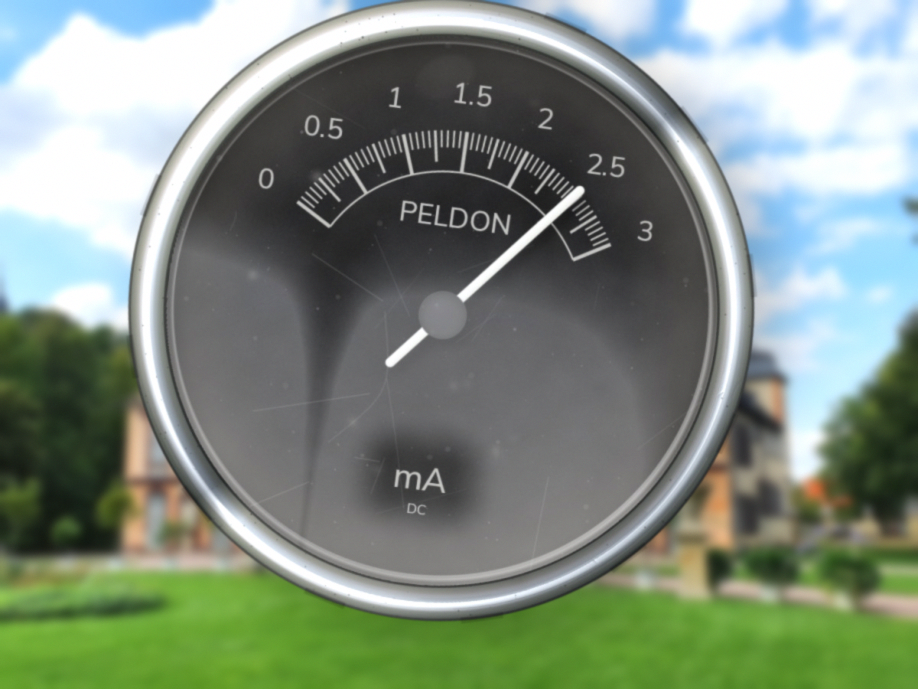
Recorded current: 2.5 mA
